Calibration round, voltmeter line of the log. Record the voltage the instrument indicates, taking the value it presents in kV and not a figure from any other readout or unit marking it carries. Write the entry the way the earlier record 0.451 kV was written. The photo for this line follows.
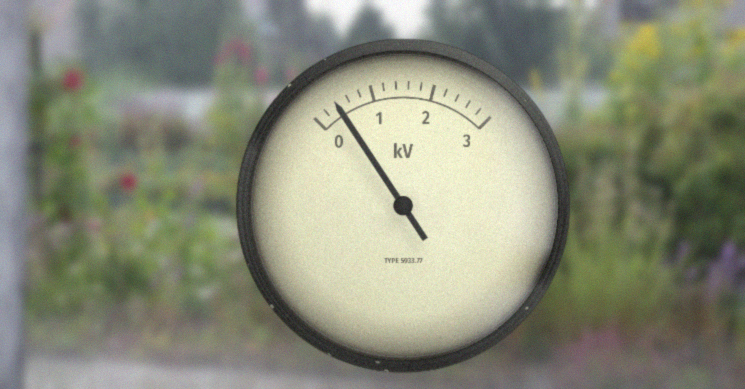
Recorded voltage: 0.4 kV
